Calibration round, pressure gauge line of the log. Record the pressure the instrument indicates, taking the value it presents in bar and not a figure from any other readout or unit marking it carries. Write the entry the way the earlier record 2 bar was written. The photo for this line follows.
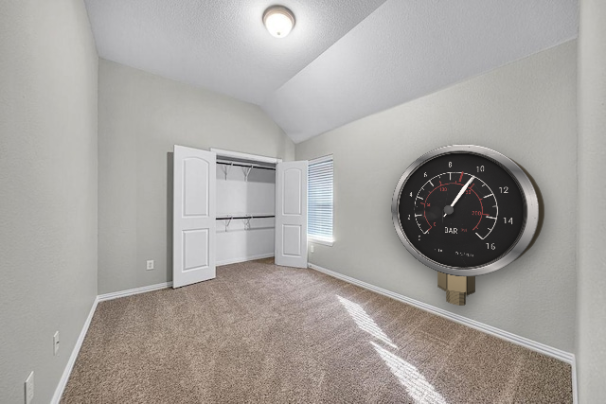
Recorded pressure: 10 bar
